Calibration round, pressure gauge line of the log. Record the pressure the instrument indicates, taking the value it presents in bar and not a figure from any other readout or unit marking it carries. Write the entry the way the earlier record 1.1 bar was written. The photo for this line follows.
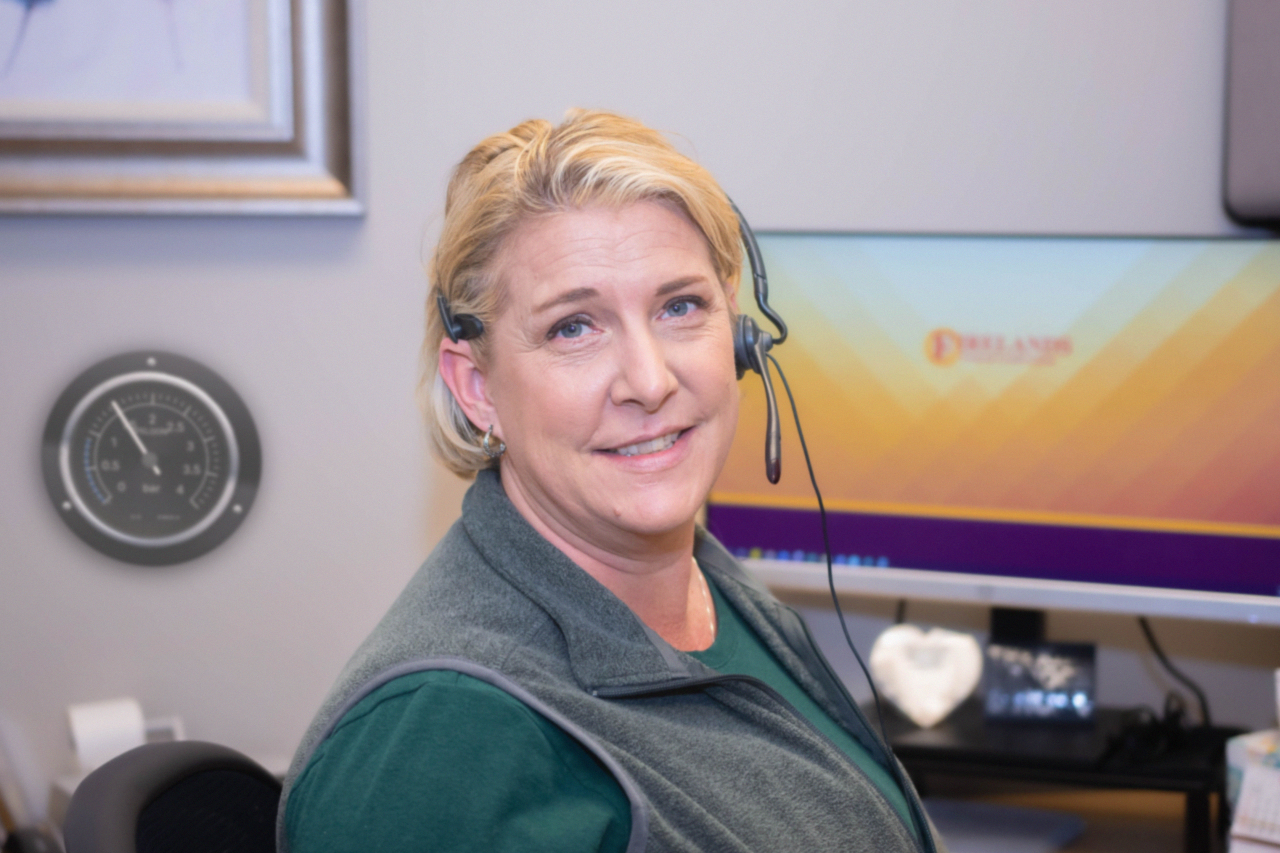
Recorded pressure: 1.5 bar
